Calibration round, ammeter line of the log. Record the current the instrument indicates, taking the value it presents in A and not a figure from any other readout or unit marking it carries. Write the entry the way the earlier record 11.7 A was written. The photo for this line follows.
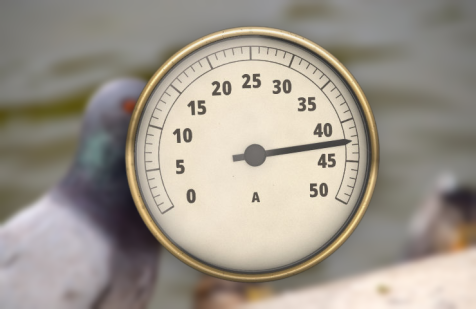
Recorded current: 42.5 A
